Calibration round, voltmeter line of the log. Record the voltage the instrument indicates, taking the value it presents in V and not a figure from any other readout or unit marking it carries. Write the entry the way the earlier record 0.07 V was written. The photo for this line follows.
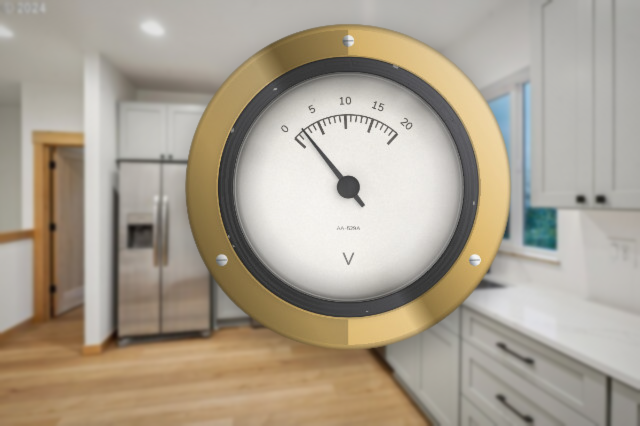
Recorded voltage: 2 V
